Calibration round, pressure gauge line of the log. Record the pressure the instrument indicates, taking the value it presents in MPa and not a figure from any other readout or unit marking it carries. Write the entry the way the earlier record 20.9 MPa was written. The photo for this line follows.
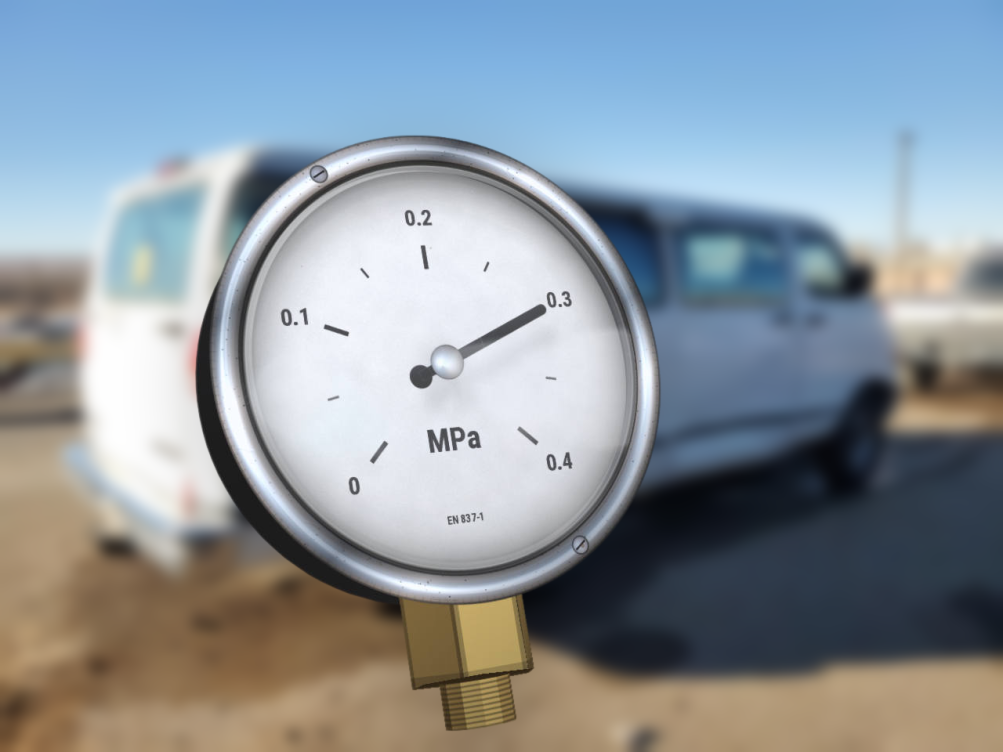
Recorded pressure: 0.3 MPa
